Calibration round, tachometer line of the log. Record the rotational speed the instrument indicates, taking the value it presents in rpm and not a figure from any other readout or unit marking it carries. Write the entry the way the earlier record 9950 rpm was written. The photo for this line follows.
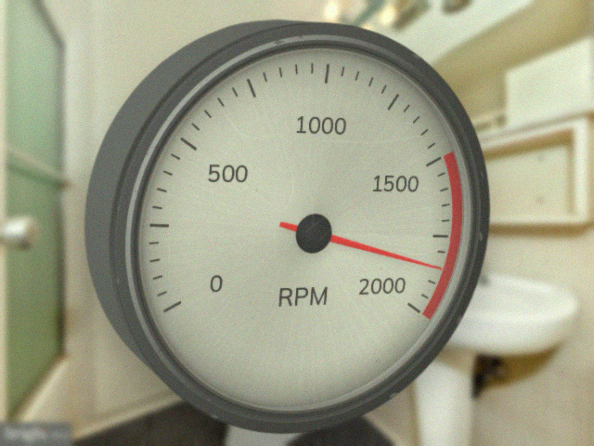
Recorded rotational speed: 1850 rpm
